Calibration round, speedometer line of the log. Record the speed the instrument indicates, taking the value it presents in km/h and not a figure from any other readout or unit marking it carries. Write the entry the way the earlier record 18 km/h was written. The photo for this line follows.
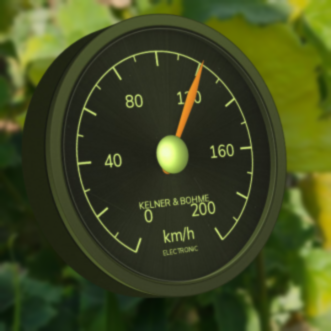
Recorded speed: 120 km/h
